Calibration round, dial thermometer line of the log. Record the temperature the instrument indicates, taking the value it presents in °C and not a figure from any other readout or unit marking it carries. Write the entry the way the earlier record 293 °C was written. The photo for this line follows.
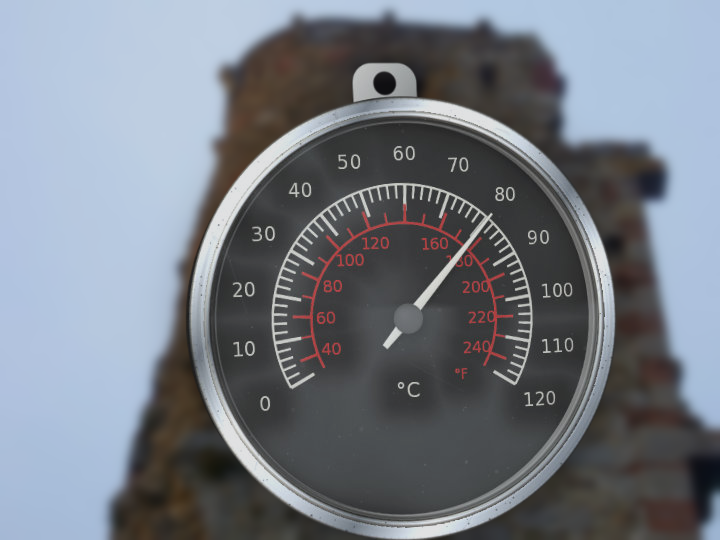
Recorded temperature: 80 °C
